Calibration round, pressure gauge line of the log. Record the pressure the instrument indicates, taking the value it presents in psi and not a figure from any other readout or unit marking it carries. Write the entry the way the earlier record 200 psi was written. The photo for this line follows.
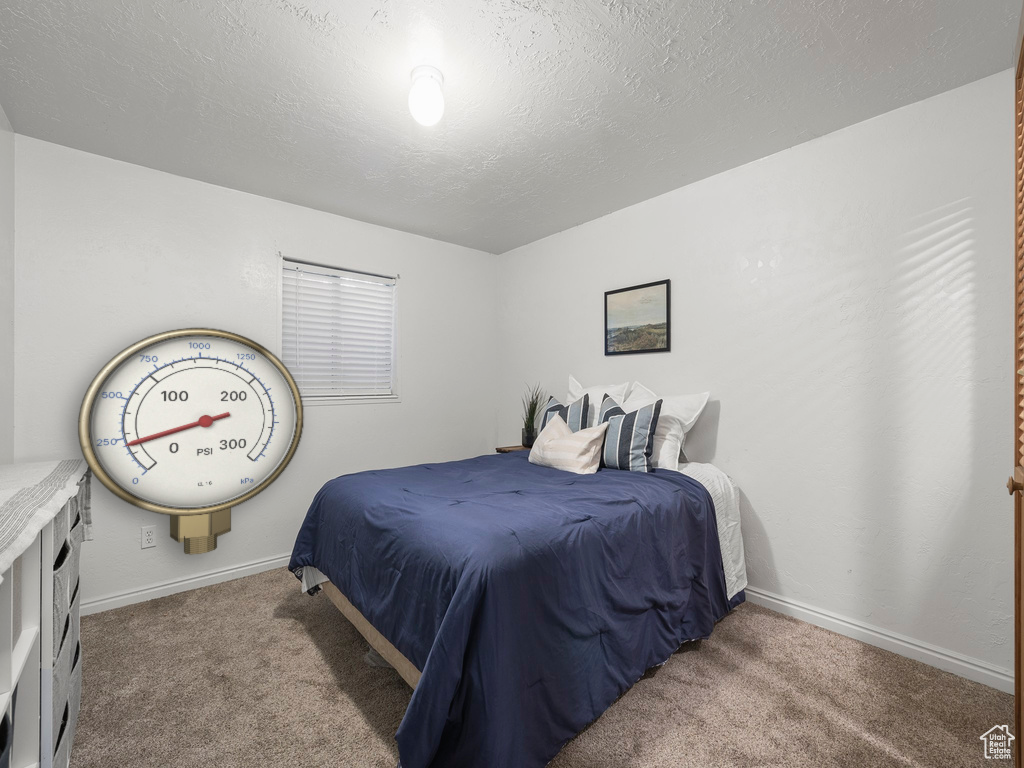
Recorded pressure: 30 psi
